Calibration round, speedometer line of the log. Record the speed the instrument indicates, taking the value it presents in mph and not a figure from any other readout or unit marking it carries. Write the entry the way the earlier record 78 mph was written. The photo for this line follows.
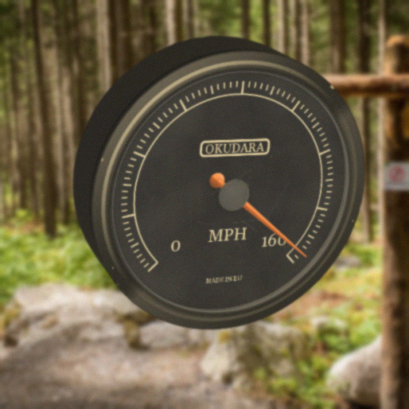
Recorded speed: 156 mph
